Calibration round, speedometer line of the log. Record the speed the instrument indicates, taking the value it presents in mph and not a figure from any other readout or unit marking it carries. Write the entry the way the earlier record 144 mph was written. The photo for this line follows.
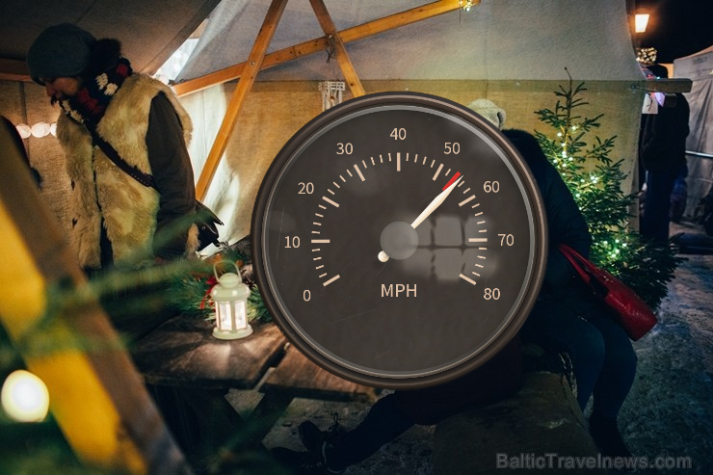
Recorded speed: 55 mph
